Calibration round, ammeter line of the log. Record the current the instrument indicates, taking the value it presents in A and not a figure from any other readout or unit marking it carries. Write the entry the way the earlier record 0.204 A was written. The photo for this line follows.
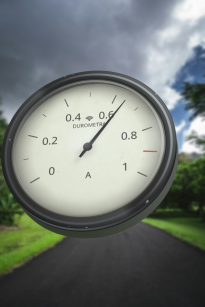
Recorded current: 0.65 A
